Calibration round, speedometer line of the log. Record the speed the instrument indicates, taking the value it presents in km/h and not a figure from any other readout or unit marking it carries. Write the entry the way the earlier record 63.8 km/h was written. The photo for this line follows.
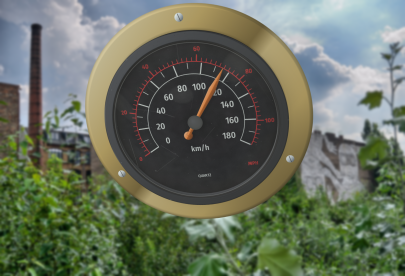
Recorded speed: 115 km/h
